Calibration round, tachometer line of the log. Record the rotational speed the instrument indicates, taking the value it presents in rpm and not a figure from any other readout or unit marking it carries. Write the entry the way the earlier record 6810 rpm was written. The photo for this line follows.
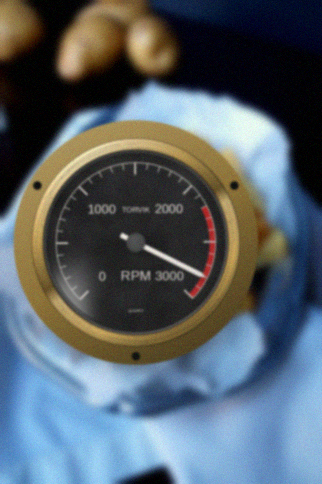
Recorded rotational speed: 2800 rpm
